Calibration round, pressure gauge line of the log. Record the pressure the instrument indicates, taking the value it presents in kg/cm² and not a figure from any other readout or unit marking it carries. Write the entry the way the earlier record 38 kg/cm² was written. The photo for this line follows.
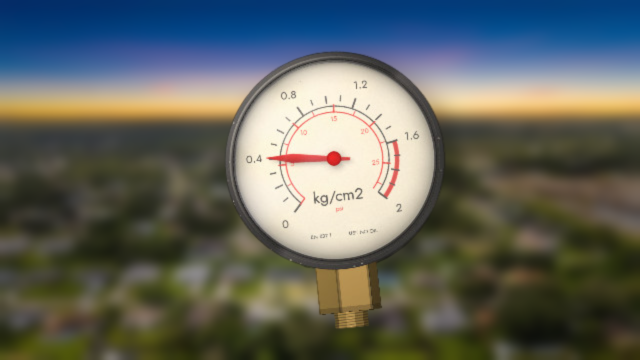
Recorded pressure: 0.4 kg/cm²
